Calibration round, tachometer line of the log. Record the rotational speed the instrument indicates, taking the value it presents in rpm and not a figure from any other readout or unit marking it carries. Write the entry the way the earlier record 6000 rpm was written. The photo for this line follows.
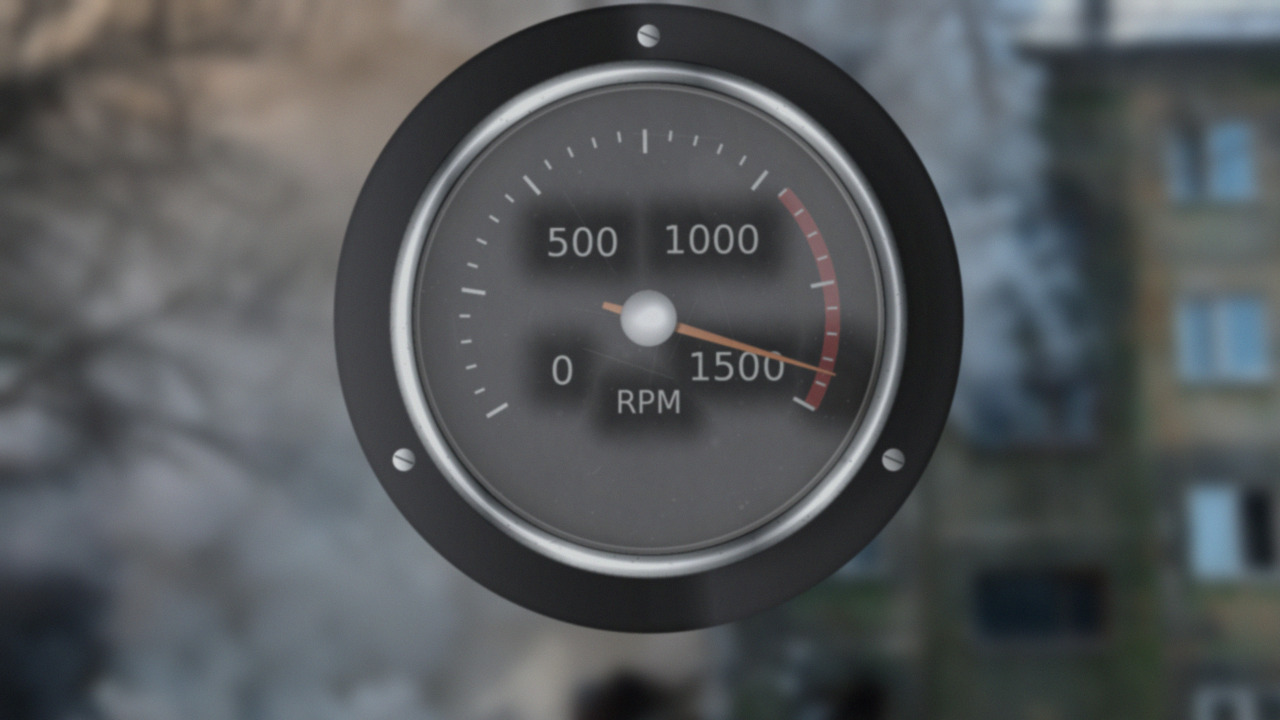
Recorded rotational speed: 1425 rpm
